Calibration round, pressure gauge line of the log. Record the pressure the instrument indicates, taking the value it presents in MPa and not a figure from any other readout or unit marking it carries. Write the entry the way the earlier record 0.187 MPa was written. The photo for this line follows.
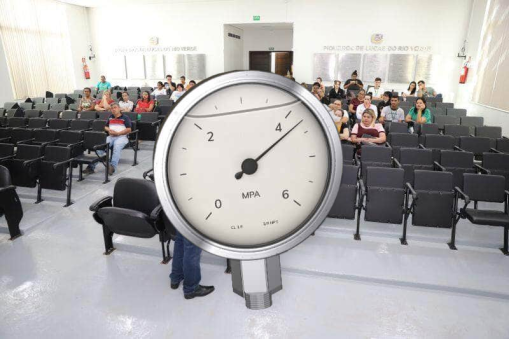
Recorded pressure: 4.25 MPa
